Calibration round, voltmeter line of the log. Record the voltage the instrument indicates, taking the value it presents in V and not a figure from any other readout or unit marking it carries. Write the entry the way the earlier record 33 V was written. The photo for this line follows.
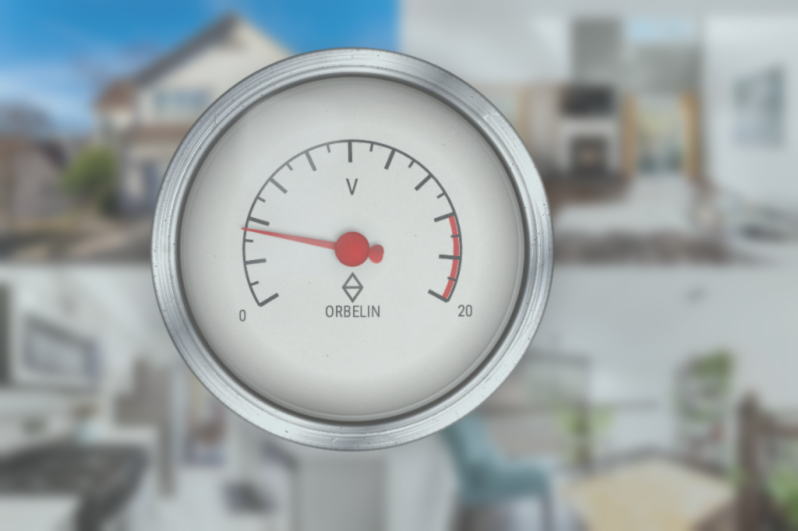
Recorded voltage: 3.5 V
